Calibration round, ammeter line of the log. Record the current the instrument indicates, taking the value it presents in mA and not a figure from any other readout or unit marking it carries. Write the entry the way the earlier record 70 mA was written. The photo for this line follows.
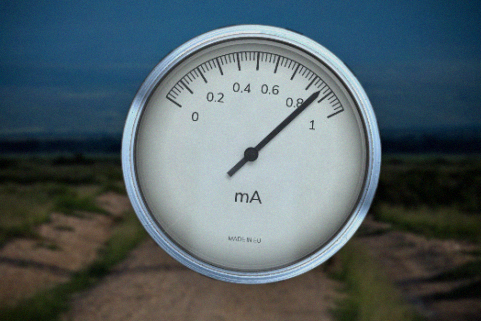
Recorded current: 0.86 mA
